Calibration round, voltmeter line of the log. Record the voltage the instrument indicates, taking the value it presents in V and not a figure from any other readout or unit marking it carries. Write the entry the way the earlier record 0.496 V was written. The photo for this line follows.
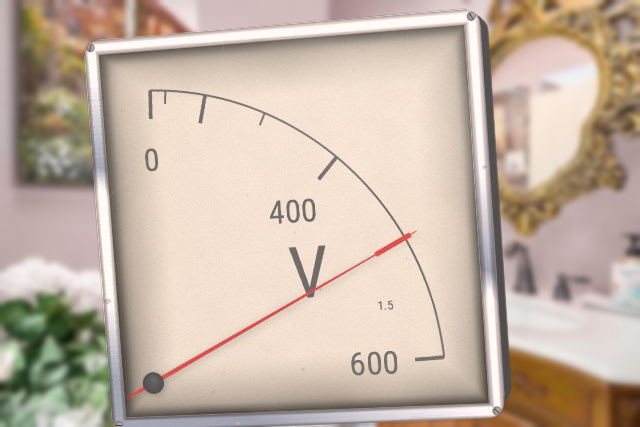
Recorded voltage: 500 V
